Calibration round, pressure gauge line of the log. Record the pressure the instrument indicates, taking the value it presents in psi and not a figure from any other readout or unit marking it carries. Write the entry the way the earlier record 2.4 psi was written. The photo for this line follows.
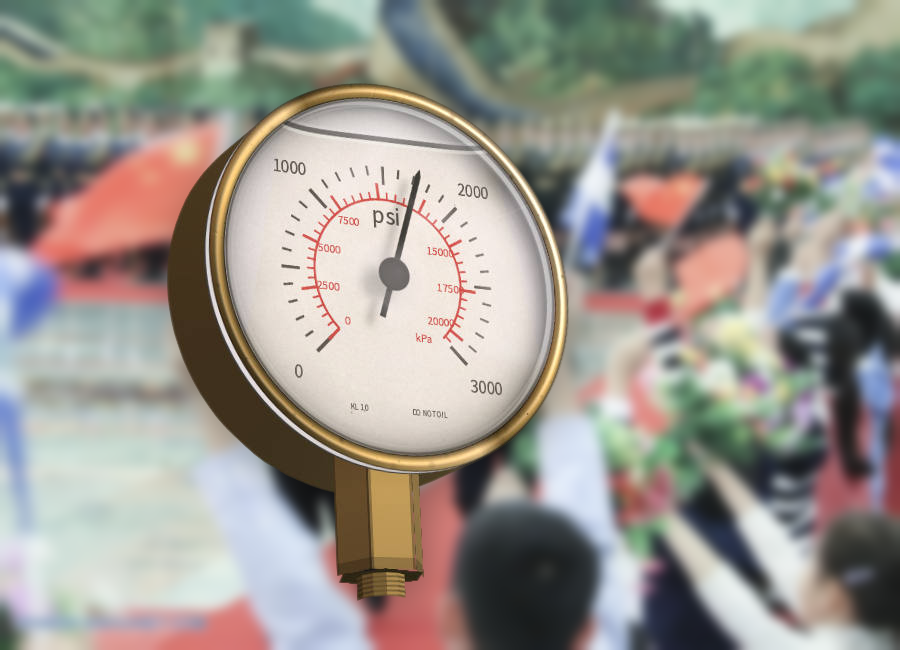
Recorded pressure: 1700 psi
